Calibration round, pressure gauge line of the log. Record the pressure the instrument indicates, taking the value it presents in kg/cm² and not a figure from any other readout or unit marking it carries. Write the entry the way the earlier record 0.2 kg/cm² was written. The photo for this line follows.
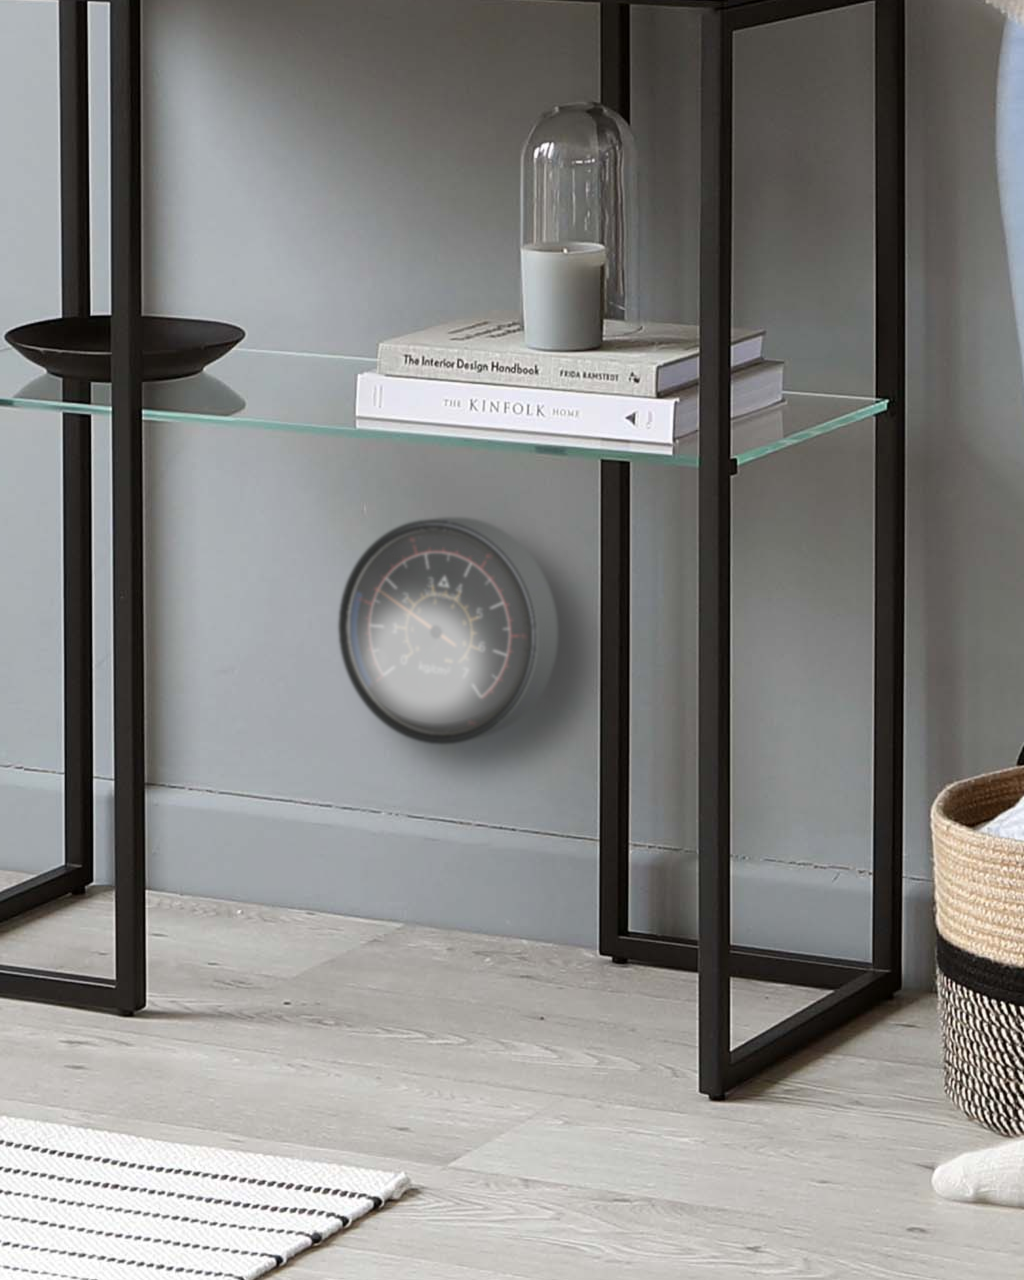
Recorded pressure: 1.75 kg/cm²
